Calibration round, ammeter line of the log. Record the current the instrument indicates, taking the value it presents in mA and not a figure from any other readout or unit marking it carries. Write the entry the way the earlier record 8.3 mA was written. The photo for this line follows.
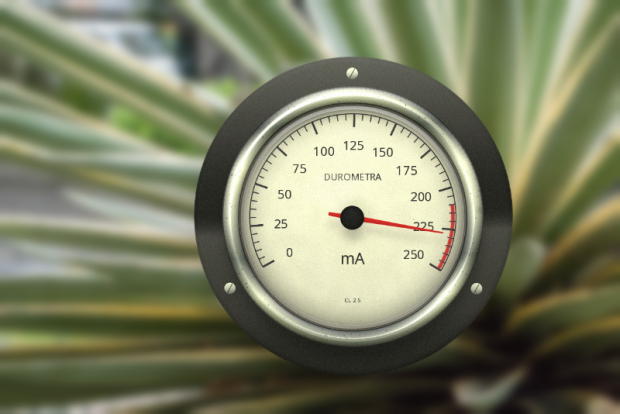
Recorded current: 227.5 mA
